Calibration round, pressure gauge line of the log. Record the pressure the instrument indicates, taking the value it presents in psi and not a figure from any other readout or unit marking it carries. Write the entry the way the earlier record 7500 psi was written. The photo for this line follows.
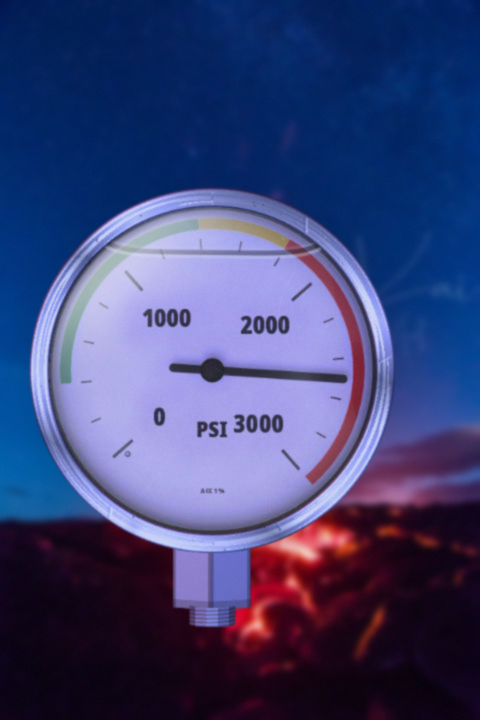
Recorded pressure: 2500 psi
